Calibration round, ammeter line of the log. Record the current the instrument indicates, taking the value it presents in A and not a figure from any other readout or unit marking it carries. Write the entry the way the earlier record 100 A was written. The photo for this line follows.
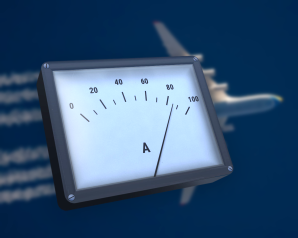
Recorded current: 85 A
